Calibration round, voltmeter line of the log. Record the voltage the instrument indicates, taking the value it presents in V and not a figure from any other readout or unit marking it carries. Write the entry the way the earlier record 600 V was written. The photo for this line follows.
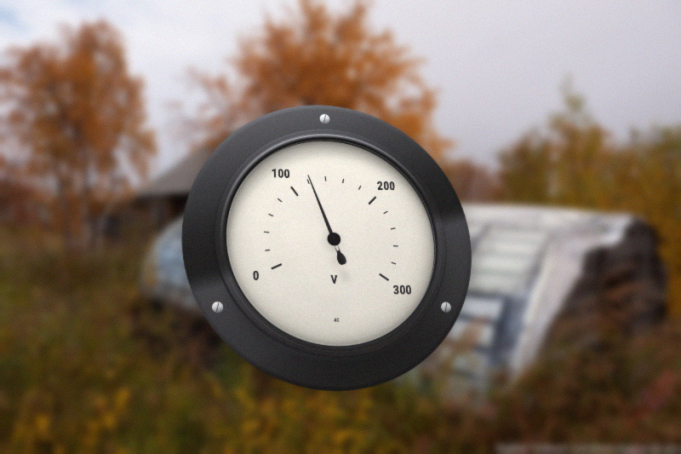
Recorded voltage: 120 V
